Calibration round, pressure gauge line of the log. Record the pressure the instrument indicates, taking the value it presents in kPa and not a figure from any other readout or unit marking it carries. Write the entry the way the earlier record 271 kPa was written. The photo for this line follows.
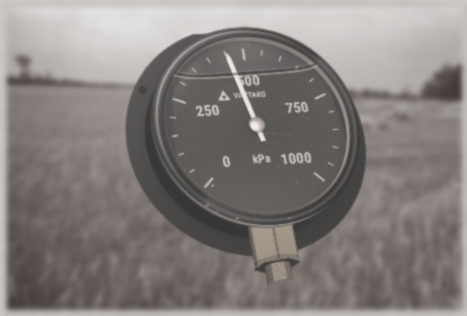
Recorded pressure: 450 kPa
